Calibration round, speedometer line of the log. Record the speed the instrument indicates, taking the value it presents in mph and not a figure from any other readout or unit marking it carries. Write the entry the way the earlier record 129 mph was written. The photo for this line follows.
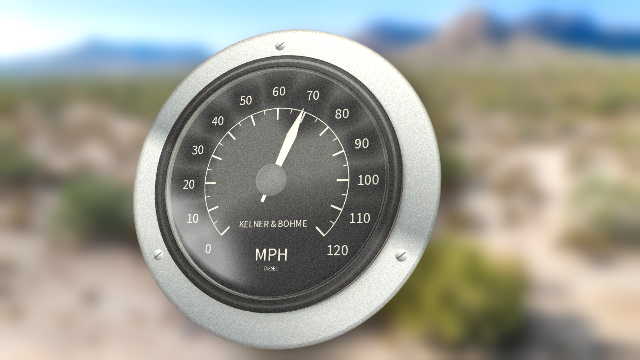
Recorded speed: 70 mph
